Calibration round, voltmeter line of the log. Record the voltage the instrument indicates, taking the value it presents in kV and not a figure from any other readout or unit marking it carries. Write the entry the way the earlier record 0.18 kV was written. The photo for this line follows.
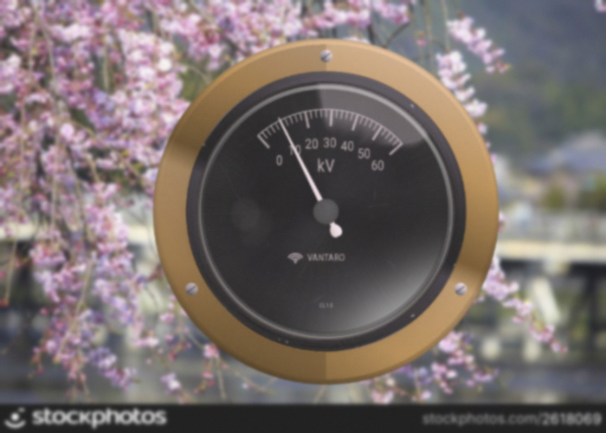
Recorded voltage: 10 kV
